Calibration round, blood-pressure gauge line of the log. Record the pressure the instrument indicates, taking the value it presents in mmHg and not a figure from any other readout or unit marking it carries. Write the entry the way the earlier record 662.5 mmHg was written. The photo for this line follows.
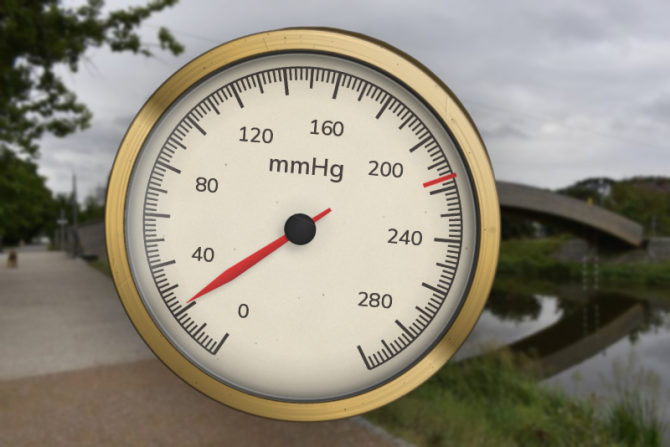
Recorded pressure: 22 mmHg
